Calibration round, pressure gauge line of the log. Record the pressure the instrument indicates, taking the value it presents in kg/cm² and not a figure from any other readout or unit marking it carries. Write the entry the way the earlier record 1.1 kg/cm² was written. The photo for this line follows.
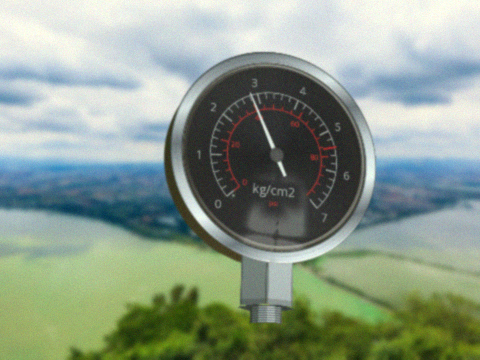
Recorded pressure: 2.8 kg/cm²
